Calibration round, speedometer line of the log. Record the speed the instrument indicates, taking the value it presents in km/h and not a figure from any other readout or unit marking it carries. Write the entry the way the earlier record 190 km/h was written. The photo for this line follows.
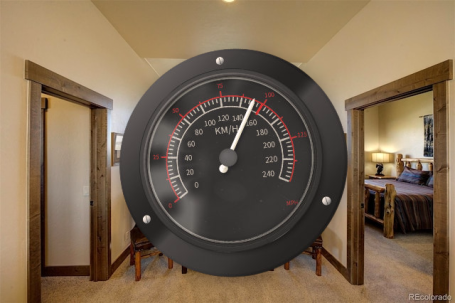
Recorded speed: 152 km/h
